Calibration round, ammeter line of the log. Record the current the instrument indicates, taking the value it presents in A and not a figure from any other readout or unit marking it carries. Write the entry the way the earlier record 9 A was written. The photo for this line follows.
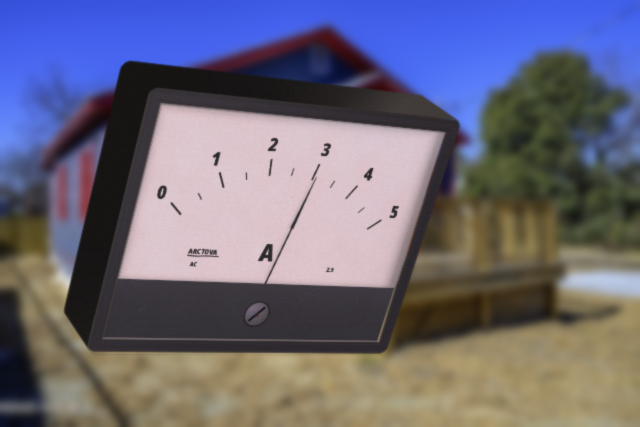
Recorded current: 3 A
